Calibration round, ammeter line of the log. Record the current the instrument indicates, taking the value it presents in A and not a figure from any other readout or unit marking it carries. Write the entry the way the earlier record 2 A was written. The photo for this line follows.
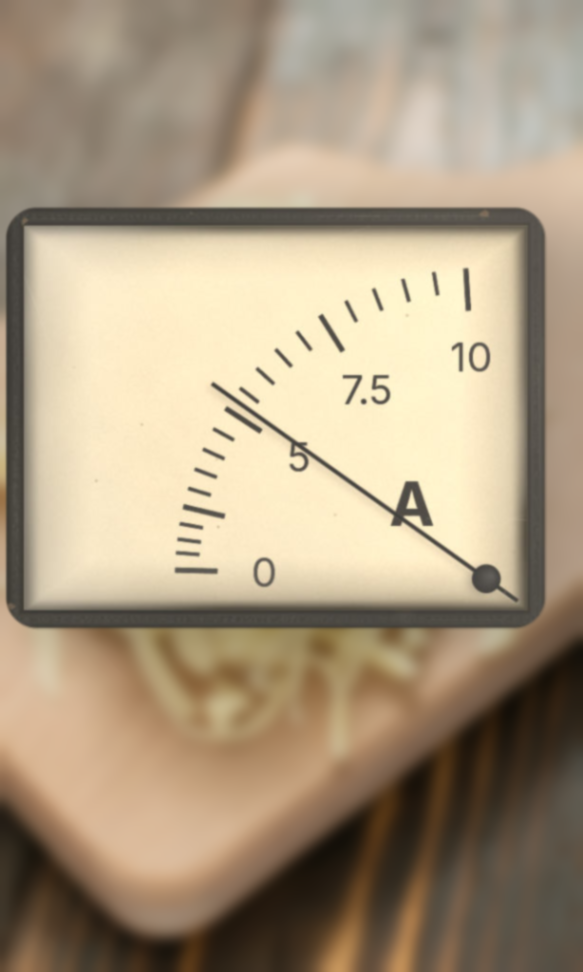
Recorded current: 5.25 A
